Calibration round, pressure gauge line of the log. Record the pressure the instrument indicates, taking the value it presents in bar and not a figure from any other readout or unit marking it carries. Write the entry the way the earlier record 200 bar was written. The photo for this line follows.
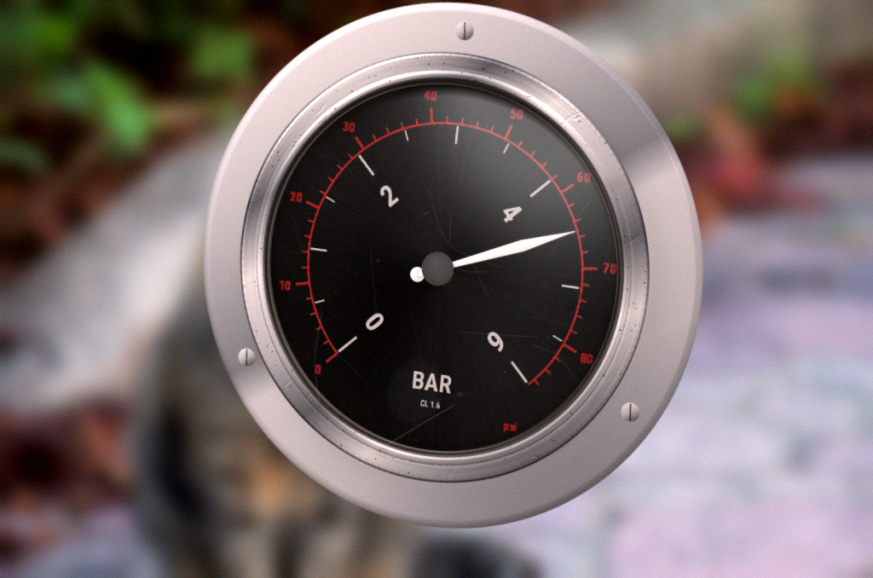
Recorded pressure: 4.5 bar
